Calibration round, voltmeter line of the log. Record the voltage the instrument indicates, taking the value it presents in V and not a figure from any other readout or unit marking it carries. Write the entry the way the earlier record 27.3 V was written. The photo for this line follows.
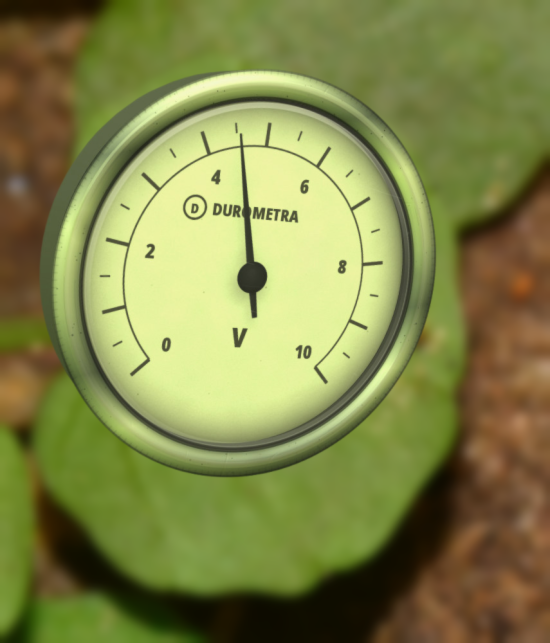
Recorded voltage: 4.5 V
